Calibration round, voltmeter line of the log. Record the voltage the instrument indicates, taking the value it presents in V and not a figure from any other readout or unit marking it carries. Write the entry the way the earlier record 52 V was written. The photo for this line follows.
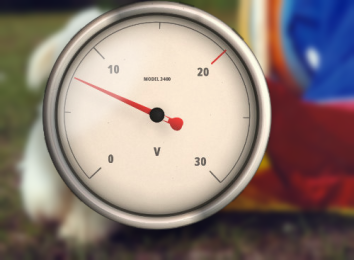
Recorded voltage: 7.5 V
